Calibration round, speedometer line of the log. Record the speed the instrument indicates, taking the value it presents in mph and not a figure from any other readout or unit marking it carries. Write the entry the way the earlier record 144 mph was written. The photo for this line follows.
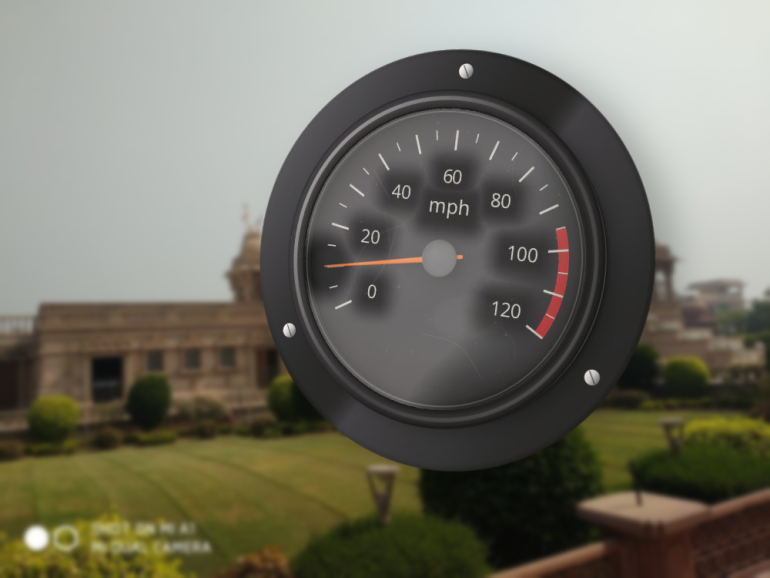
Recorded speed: 10 mph
